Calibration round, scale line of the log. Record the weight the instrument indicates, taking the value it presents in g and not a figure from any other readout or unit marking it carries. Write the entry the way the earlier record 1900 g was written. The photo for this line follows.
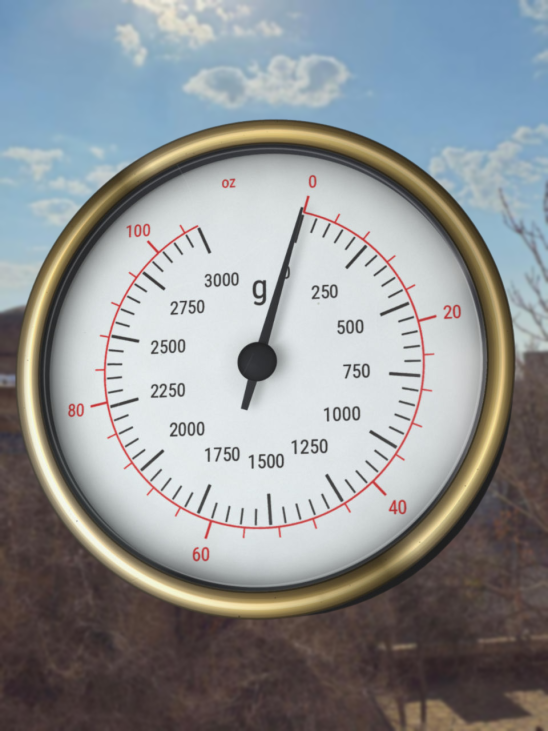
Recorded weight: 0 g
